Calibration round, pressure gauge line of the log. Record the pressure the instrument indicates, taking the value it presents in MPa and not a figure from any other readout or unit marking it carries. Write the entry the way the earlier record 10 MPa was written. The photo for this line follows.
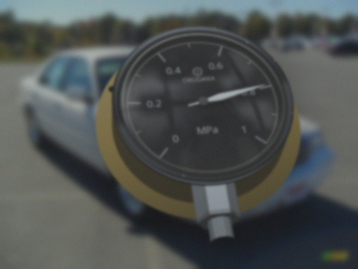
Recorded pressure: 0.8 MPa
